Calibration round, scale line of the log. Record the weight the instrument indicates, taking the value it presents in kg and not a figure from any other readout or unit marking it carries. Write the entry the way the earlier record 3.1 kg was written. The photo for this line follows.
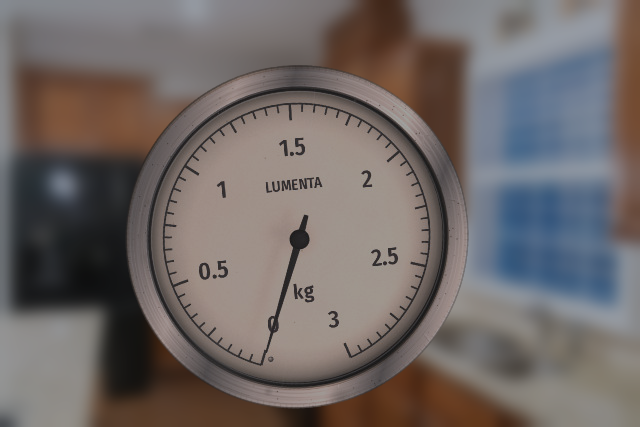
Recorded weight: 0 kg
